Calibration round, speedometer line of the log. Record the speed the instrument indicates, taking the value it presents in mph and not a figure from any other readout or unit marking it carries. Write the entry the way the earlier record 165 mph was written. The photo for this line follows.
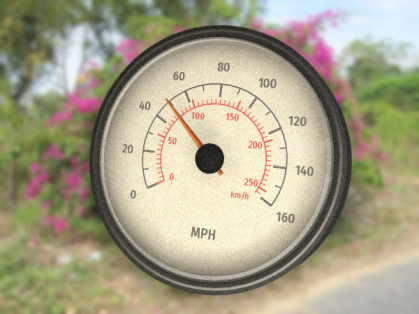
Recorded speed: 50 mph
